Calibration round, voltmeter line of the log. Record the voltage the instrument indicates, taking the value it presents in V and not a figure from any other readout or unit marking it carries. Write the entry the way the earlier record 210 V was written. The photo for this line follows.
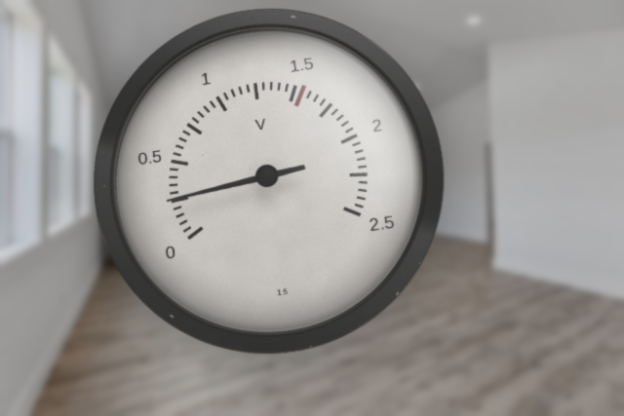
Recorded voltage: 0.25 V
